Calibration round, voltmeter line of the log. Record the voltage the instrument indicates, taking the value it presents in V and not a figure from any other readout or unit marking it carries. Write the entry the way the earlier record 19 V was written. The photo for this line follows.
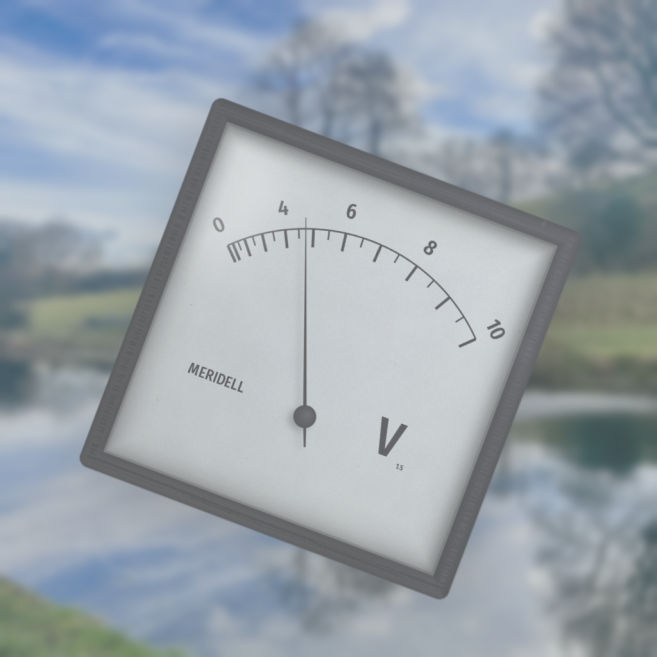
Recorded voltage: 4.75 V
